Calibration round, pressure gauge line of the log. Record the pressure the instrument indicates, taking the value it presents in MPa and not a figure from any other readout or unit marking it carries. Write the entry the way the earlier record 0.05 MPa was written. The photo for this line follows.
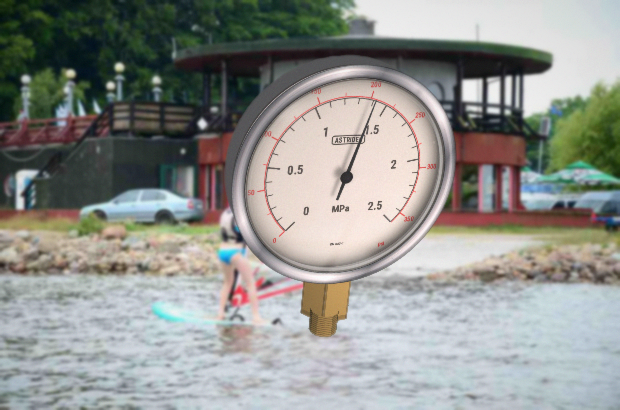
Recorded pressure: 1.4 MPa
